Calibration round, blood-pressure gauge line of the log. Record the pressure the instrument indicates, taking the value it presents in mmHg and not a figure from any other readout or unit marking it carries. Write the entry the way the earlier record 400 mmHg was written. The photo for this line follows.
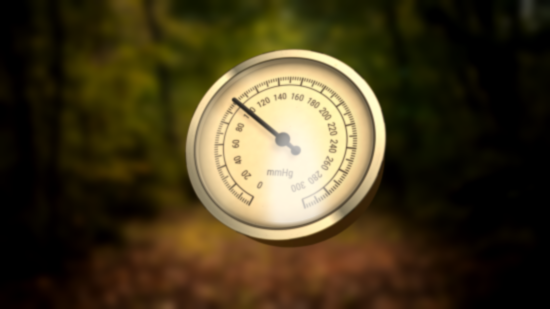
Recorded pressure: 100 mmHg
